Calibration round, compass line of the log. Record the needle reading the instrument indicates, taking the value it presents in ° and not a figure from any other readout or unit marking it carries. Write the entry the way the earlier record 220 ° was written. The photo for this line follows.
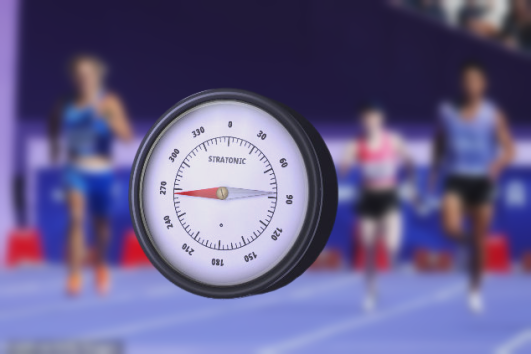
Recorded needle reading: 265 °
